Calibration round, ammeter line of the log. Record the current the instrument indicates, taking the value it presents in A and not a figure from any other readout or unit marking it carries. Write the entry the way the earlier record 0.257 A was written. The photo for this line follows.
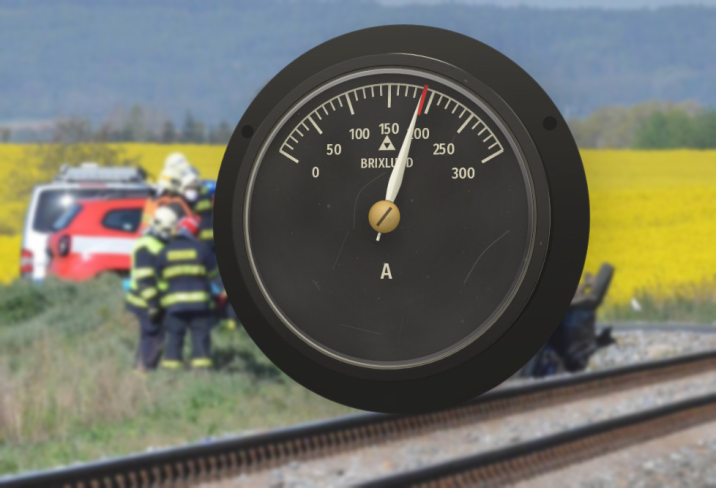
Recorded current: 190 A
